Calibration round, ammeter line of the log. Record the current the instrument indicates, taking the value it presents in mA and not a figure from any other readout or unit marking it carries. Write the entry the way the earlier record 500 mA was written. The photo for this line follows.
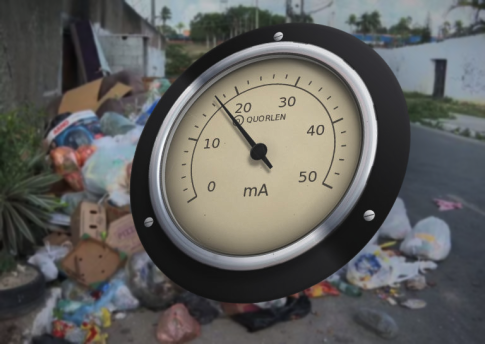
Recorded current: 17 mA
